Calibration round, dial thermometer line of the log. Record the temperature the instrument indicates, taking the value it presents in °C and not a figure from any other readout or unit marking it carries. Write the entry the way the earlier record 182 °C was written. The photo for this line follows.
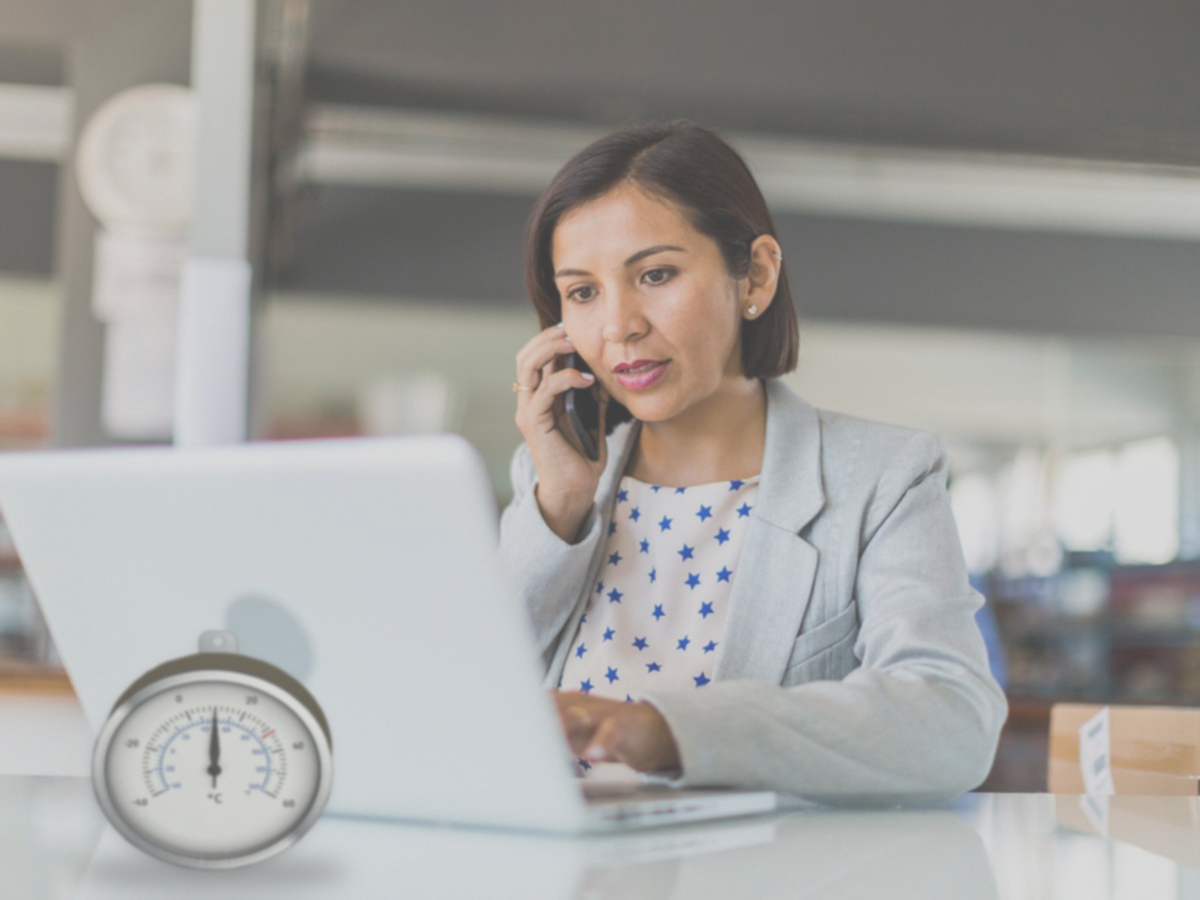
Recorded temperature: 10 °C
